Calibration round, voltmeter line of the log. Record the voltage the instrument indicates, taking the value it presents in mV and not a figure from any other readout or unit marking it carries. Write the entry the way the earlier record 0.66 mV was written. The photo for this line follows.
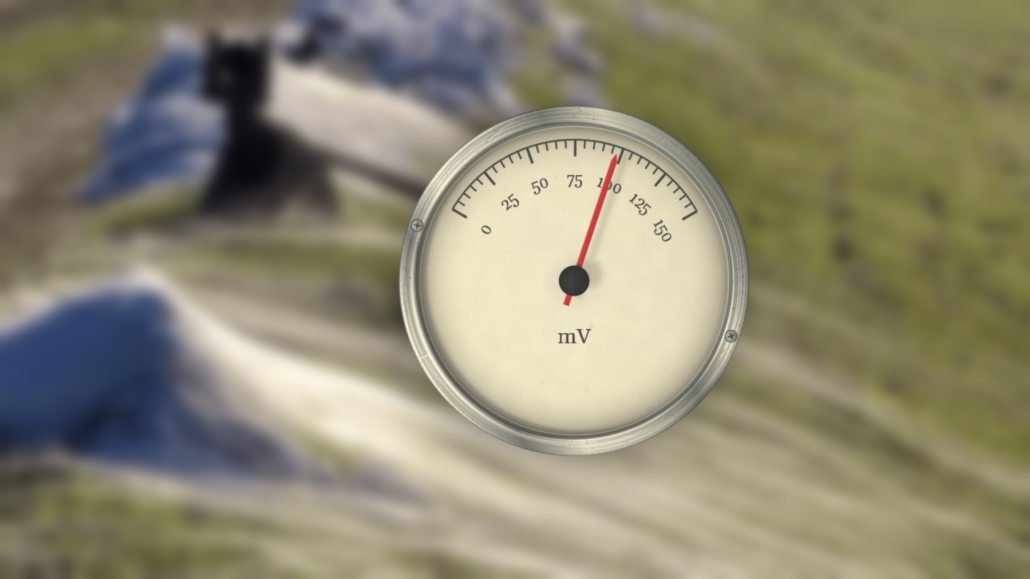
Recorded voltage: 97.5 mV
